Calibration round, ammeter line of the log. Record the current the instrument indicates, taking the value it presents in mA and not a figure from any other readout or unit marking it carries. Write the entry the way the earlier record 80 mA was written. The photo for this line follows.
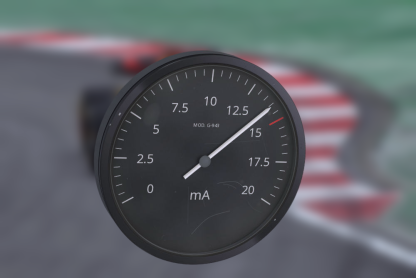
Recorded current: 14 mA
